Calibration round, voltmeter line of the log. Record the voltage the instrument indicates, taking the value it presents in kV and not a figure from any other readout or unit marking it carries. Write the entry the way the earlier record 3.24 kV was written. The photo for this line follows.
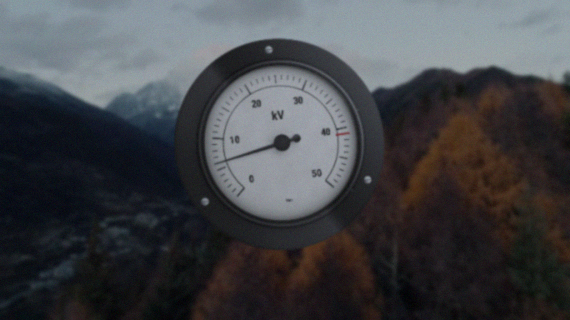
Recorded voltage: 6 kV
